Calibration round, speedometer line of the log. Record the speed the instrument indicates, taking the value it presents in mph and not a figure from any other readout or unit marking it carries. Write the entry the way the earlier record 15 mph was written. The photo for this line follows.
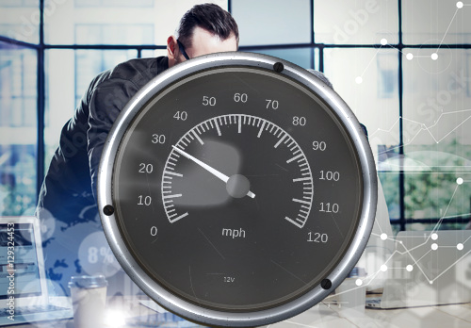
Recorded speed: 30 mph
